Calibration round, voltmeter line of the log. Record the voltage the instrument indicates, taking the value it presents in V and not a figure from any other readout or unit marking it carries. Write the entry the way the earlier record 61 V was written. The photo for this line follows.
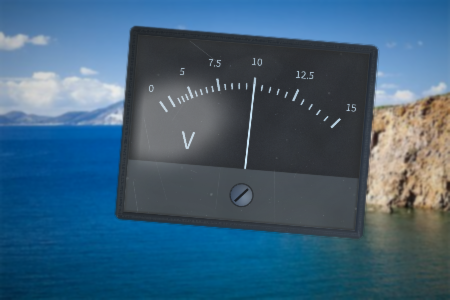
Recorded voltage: 10 V
